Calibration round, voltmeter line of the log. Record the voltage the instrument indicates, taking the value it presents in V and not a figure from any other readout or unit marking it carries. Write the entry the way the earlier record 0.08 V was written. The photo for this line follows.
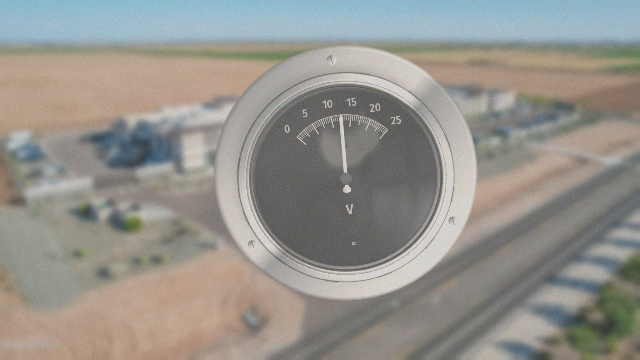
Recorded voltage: 12.5 V
